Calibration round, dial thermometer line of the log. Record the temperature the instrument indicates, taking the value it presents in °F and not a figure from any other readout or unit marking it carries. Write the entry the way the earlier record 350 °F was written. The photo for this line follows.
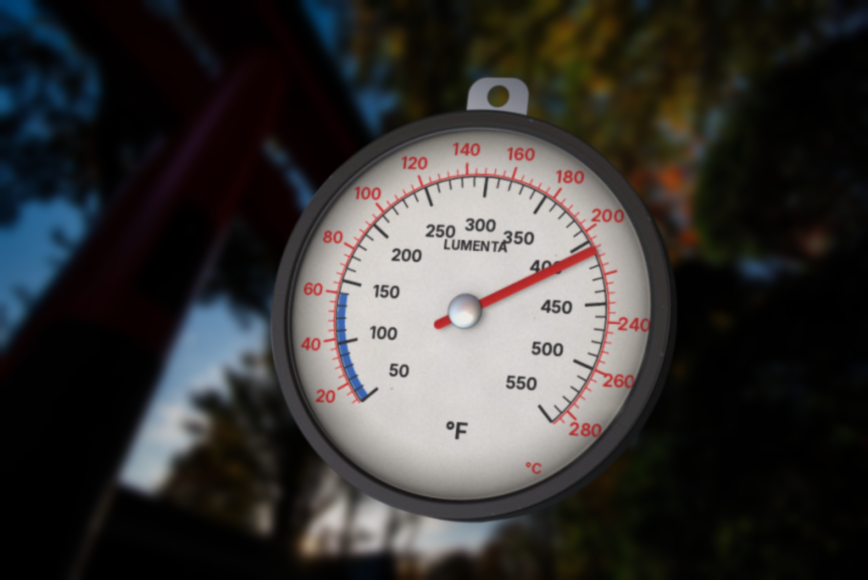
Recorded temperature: 410 °F
